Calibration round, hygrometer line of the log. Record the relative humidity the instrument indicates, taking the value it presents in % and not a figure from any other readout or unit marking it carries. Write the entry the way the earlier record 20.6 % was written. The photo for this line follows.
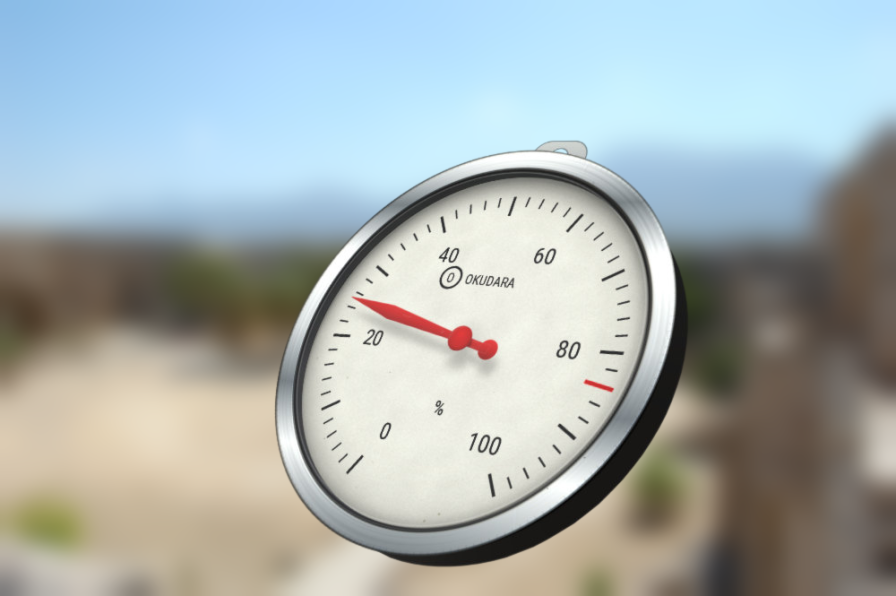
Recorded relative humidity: 25 %
